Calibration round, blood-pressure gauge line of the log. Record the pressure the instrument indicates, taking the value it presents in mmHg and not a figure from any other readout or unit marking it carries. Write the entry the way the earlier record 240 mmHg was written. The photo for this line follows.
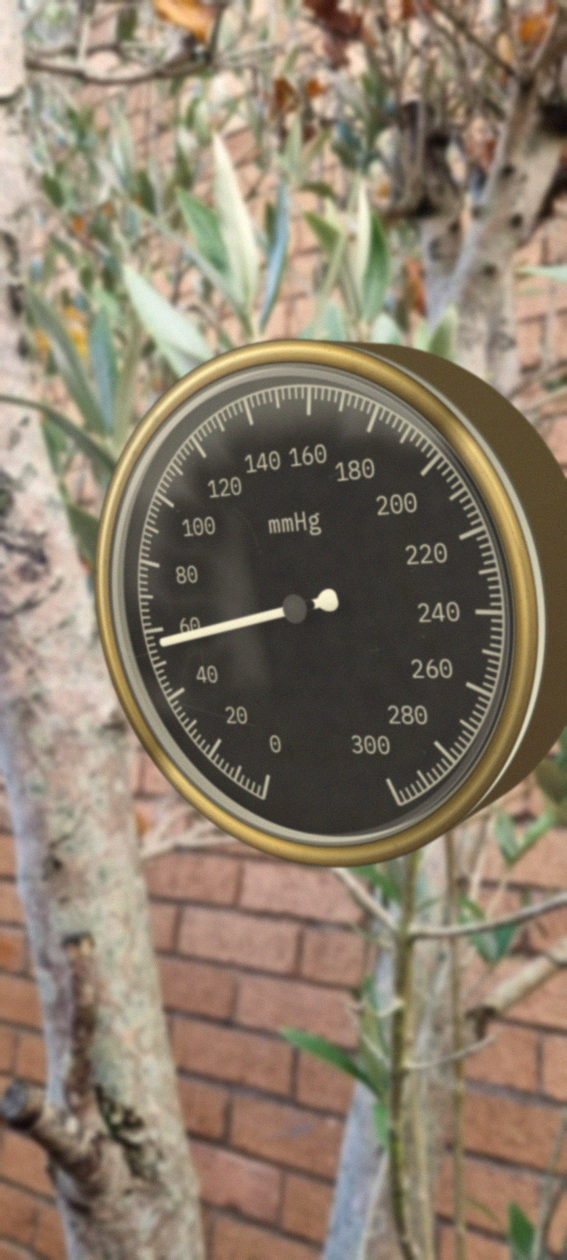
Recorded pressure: 56 mmHg
